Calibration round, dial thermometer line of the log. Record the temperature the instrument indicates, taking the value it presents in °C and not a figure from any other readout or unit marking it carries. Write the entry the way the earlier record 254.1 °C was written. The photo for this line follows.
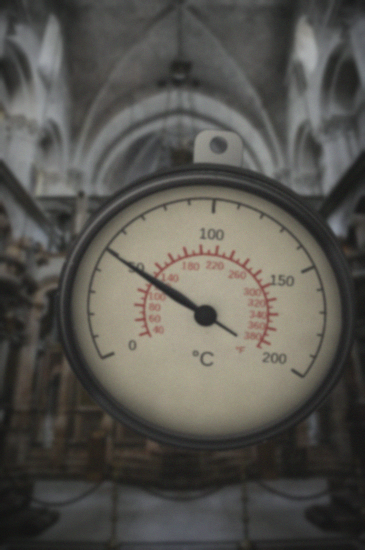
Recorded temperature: 50 °C
